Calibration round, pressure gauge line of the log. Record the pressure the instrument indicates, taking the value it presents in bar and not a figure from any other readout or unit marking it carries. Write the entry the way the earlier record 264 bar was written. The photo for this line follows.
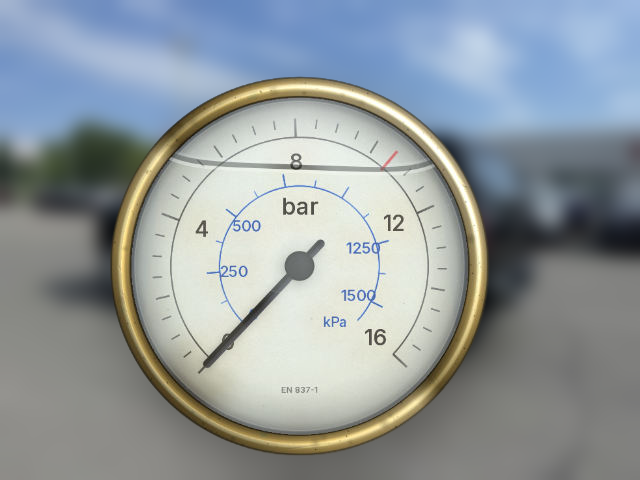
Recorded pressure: 0 bar
